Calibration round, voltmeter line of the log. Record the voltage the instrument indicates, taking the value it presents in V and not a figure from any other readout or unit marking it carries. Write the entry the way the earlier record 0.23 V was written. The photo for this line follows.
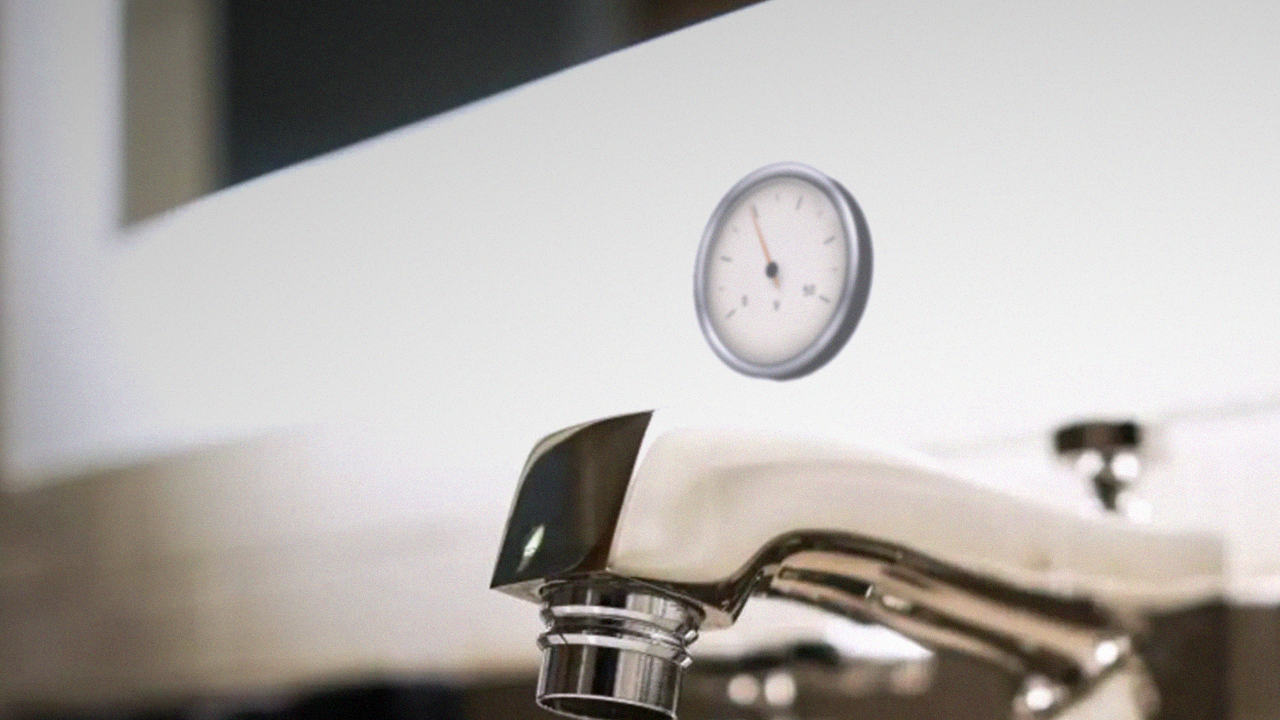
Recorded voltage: 20 V
